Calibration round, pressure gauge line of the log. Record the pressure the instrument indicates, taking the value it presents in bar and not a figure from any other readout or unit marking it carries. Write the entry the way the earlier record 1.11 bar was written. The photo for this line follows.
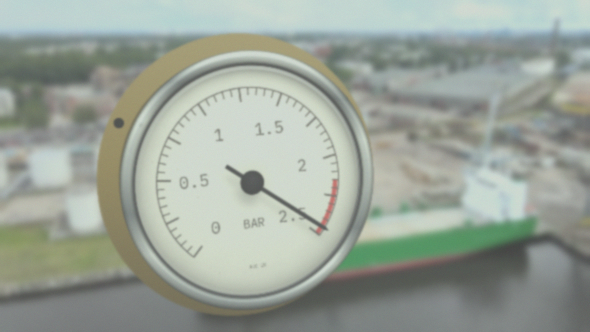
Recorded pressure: 2.45 bar
